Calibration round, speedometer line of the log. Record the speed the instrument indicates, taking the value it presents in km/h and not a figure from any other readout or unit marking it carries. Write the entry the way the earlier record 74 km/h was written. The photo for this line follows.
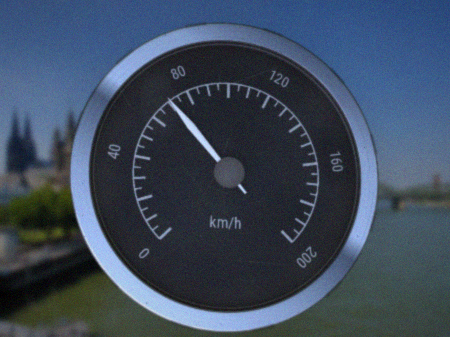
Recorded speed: 70 km/h
